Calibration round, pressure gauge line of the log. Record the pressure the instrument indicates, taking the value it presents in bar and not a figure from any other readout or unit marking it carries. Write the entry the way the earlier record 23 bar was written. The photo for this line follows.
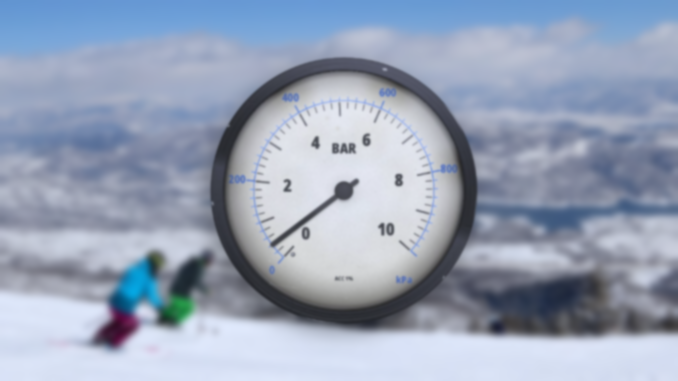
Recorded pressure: 0.4 bar
